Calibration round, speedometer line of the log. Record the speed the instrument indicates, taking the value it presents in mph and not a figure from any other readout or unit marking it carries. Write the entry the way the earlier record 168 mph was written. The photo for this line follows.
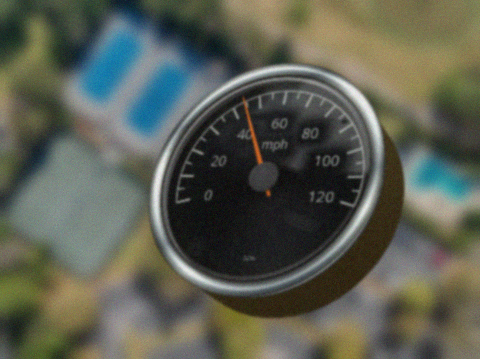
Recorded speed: 45 mph
